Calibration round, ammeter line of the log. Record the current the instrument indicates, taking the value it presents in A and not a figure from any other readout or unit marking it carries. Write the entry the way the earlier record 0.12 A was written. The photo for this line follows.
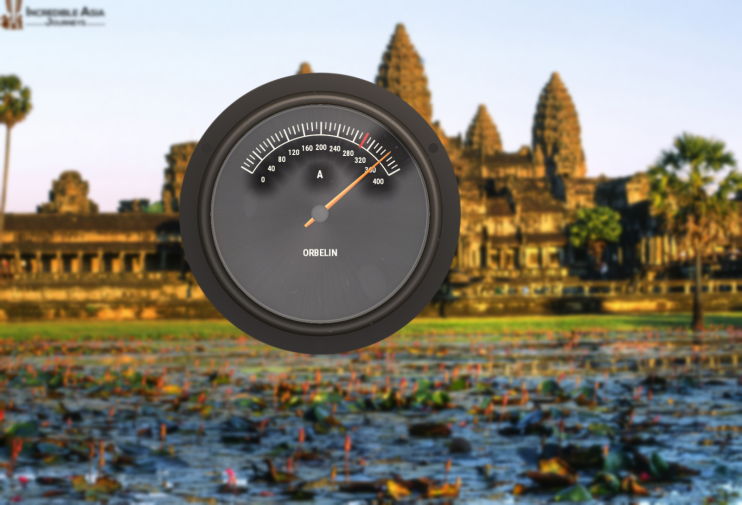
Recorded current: 360 A
